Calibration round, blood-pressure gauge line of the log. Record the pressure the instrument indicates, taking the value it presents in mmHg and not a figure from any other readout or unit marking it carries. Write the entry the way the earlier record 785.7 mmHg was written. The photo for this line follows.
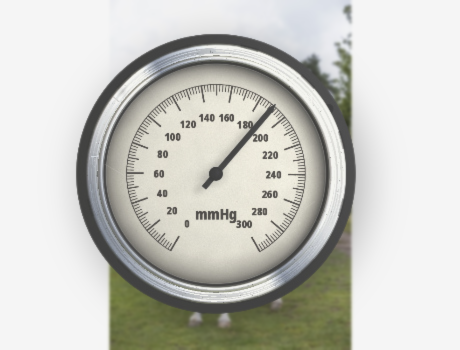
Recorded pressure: 190 mmHg
